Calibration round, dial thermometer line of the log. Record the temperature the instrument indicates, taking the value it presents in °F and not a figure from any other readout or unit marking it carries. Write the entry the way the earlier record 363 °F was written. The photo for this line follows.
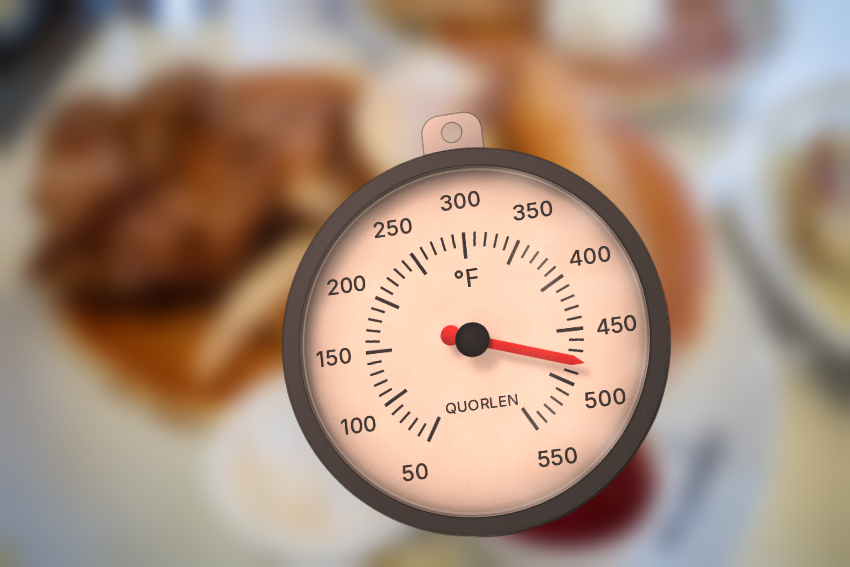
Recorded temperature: 480 °F
